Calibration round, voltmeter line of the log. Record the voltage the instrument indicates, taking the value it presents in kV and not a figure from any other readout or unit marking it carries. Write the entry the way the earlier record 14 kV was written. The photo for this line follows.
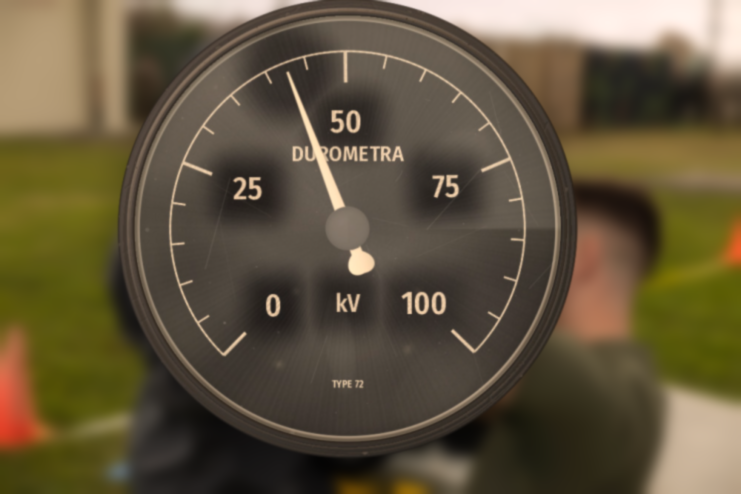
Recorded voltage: 42.5 kV
